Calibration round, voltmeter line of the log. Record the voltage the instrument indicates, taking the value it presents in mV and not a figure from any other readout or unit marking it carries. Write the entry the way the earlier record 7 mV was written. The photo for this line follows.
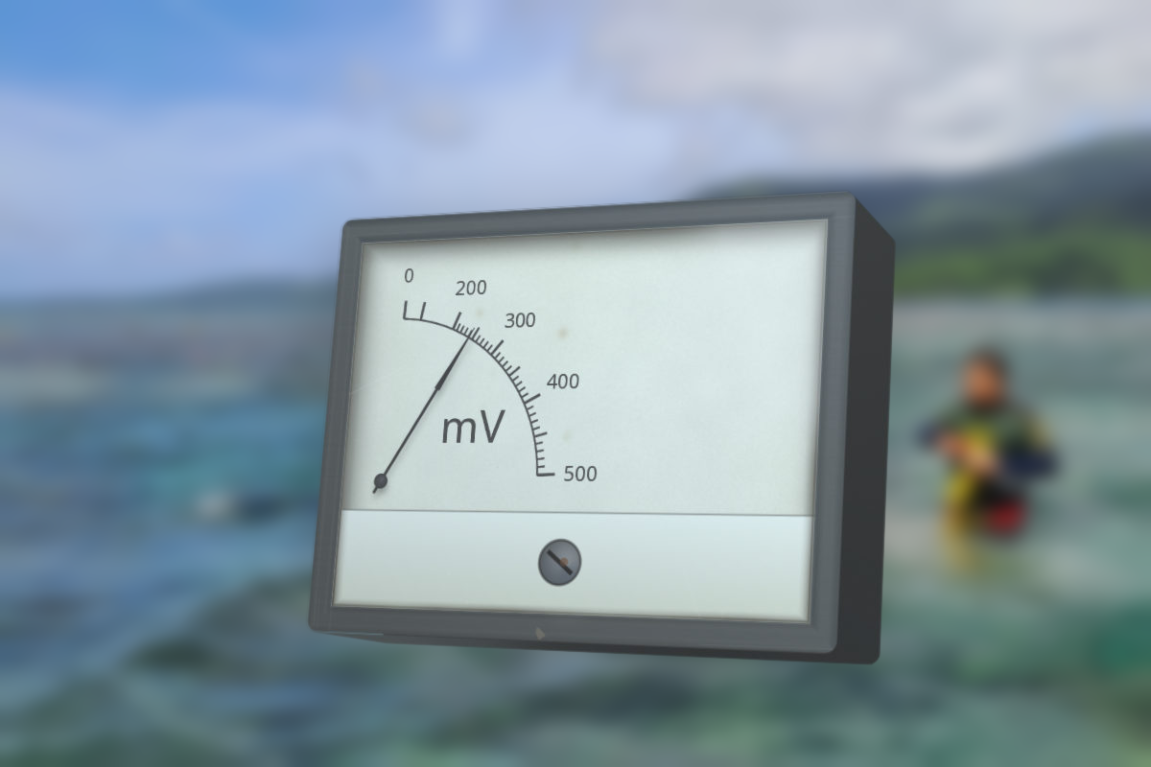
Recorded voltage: 250 mV
